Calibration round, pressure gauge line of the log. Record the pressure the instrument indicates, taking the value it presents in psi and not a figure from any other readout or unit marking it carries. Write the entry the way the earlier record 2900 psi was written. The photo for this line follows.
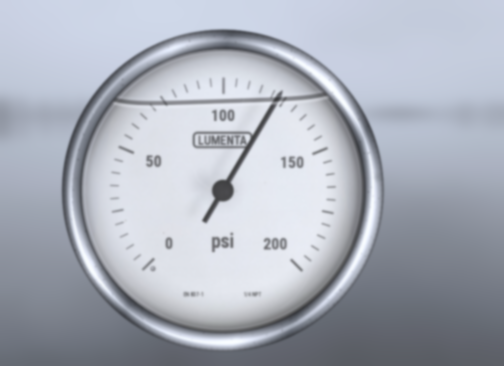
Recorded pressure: 122.5 psi
